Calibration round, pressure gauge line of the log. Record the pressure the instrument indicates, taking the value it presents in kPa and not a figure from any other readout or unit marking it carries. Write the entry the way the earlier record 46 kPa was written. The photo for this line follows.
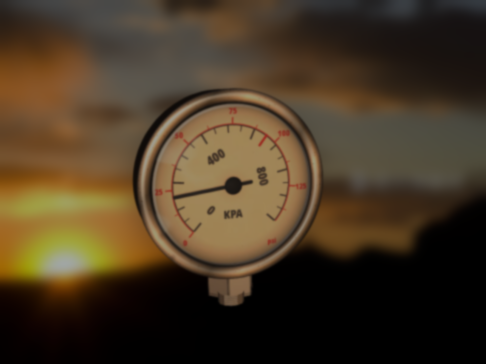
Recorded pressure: 150 kPa
